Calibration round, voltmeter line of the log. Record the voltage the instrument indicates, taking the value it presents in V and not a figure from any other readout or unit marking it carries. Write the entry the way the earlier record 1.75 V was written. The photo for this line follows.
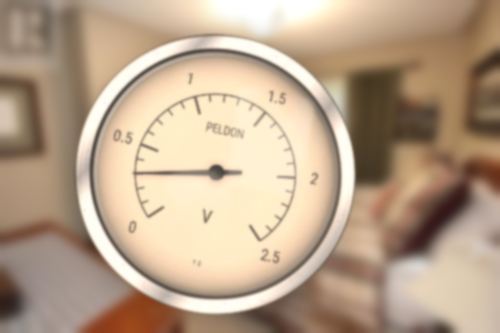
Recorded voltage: 0.3 V
